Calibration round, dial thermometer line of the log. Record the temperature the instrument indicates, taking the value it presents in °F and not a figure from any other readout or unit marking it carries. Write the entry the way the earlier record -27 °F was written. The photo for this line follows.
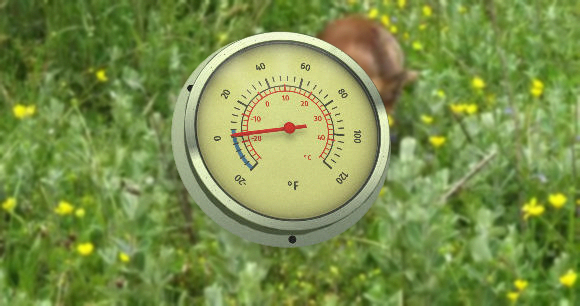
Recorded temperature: 0 °F
